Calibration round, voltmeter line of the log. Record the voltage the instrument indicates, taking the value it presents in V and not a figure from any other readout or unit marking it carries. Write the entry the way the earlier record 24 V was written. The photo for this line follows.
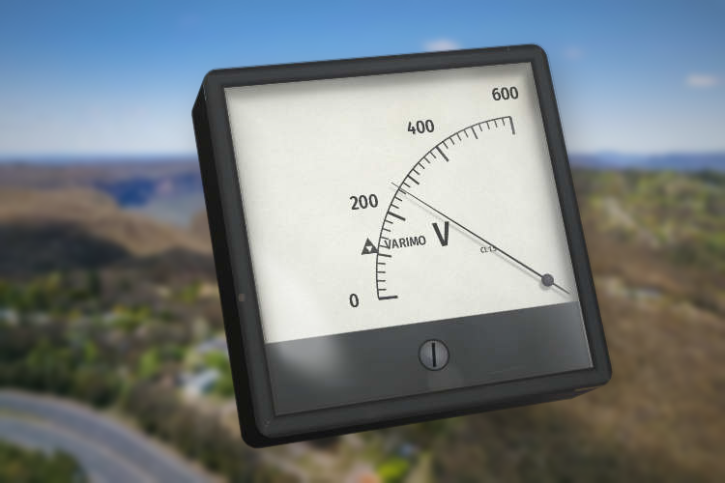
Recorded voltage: 260 V
